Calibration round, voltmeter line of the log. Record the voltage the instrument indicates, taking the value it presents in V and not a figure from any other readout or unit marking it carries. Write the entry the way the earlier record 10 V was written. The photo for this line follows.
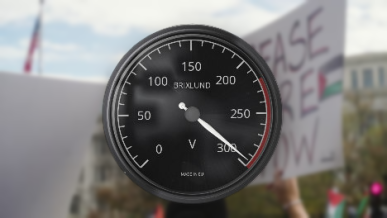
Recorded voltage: 295 V
